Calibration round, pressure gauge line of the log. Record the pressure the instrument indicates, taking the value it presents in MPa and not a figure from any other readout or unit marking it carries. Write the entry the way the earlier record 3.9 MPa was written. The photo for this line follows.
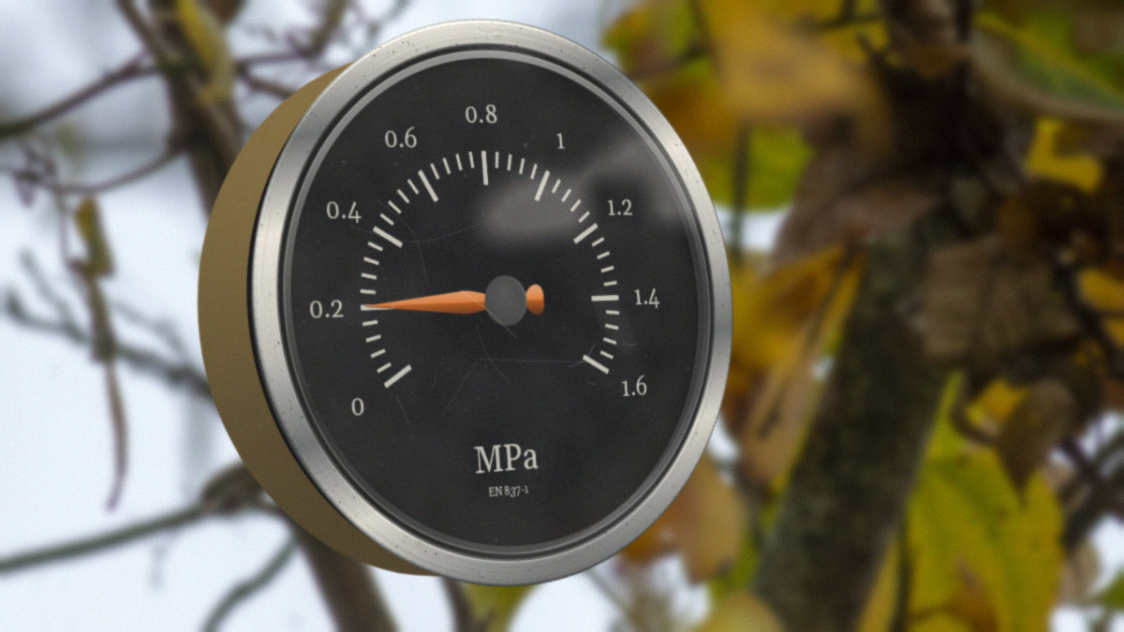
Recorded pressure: 0.2 MPa
